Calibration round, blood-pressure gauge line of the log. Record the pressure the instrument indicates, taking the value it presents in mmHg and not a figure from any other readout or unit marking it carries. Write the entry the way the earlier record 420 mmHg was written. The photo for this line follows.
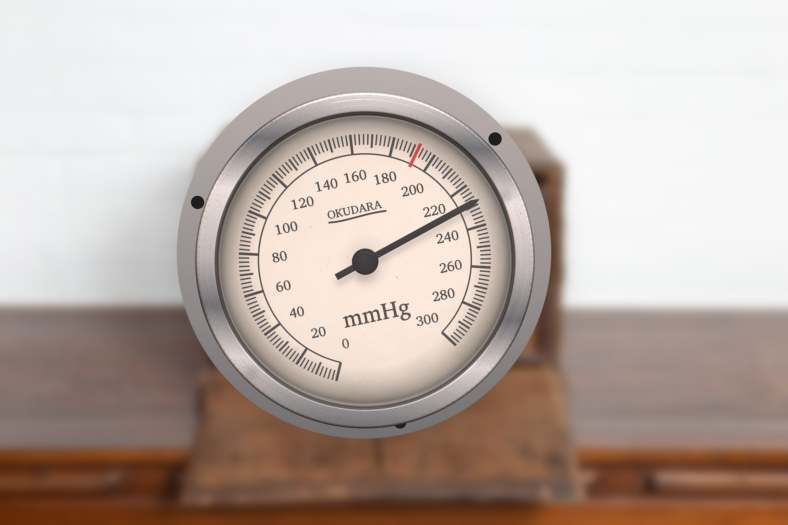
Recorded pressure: 228 mmHg
